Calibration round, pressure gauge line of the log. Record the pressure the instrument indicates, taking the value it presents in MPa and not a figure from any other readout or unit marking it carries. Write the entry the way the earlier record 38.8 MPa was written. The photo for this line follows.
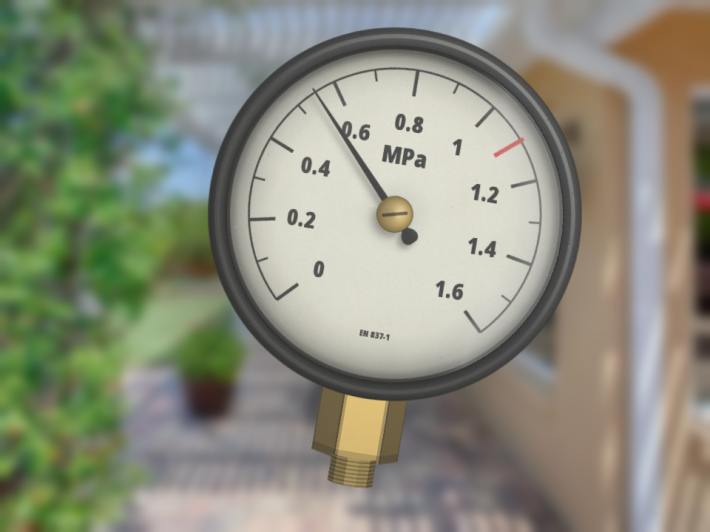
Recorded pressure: 0.55 MPa
